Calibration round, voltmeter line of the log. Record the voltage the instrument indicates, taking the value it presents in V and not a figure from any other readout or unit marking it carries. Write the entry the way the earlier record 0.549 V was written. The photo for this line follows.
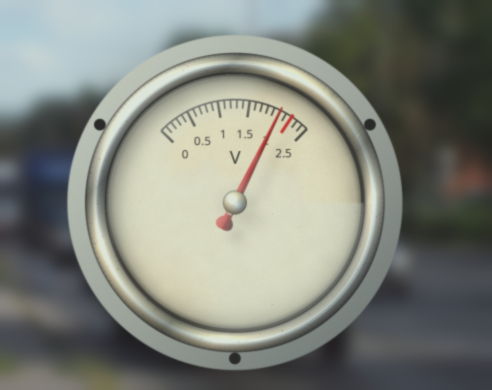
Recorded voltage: 2 V
